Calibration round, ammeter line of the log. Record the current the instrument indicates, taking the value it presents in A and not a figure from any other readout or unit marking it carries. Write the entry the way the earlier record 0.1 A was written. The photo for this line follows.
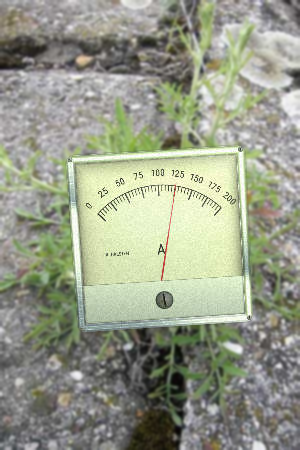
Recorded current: 125 A
